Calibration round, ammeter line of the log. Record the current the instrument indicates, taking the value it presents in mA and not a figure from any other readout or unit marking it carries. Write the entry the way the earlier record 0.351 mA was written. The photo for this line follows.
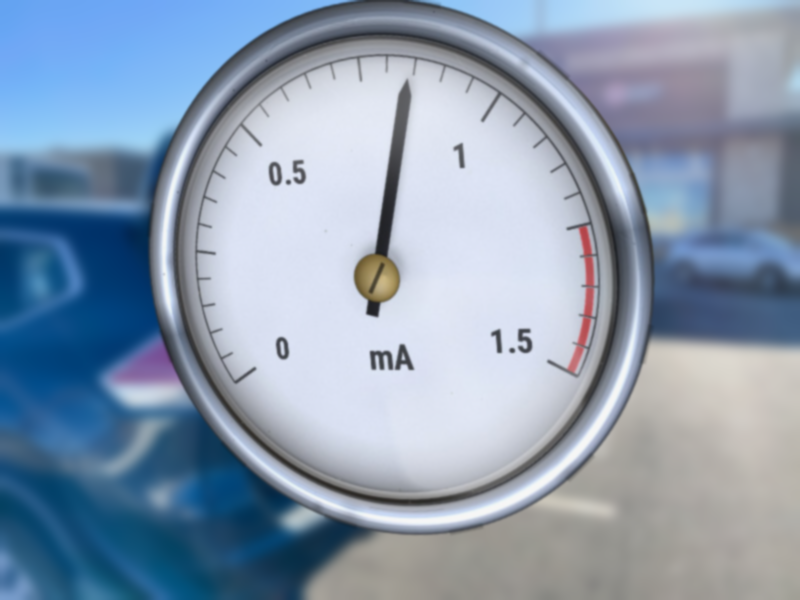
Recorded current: 0.85 mA
